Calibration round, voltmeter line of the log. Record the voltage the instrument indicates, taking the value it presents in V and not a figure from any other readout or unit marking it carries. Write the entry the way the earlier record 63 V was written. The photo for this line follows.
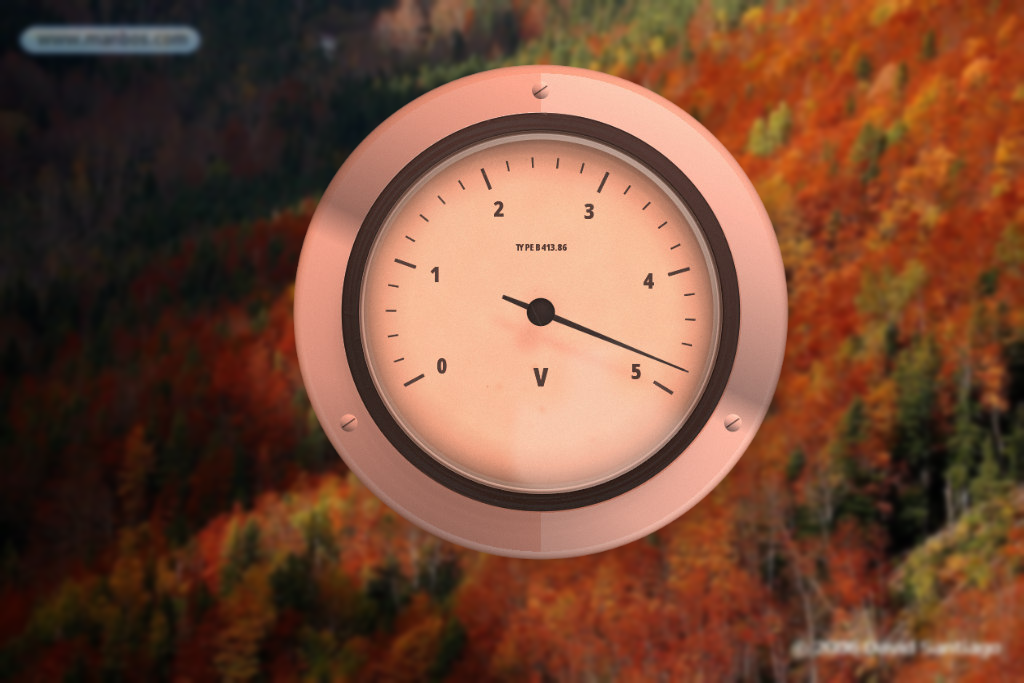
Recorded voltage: 4.8 V
